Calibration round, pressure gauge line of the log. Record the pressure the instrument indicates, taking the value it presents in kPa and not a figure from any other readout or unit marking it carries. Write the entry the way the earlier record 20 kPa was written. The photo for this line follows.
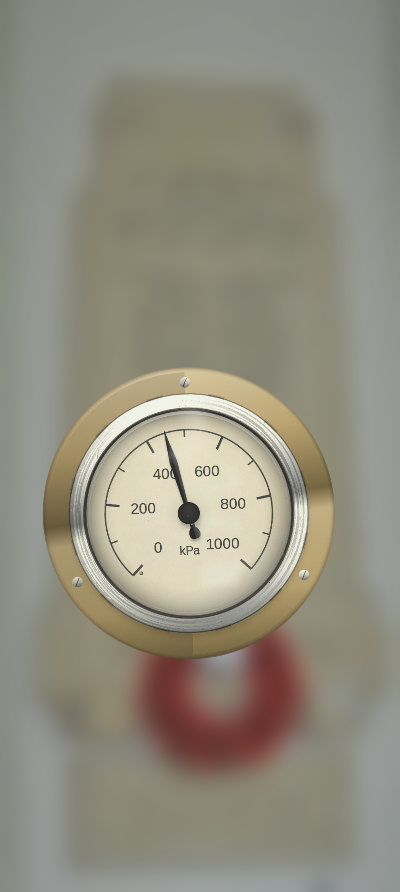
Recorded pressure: 450 kPa
